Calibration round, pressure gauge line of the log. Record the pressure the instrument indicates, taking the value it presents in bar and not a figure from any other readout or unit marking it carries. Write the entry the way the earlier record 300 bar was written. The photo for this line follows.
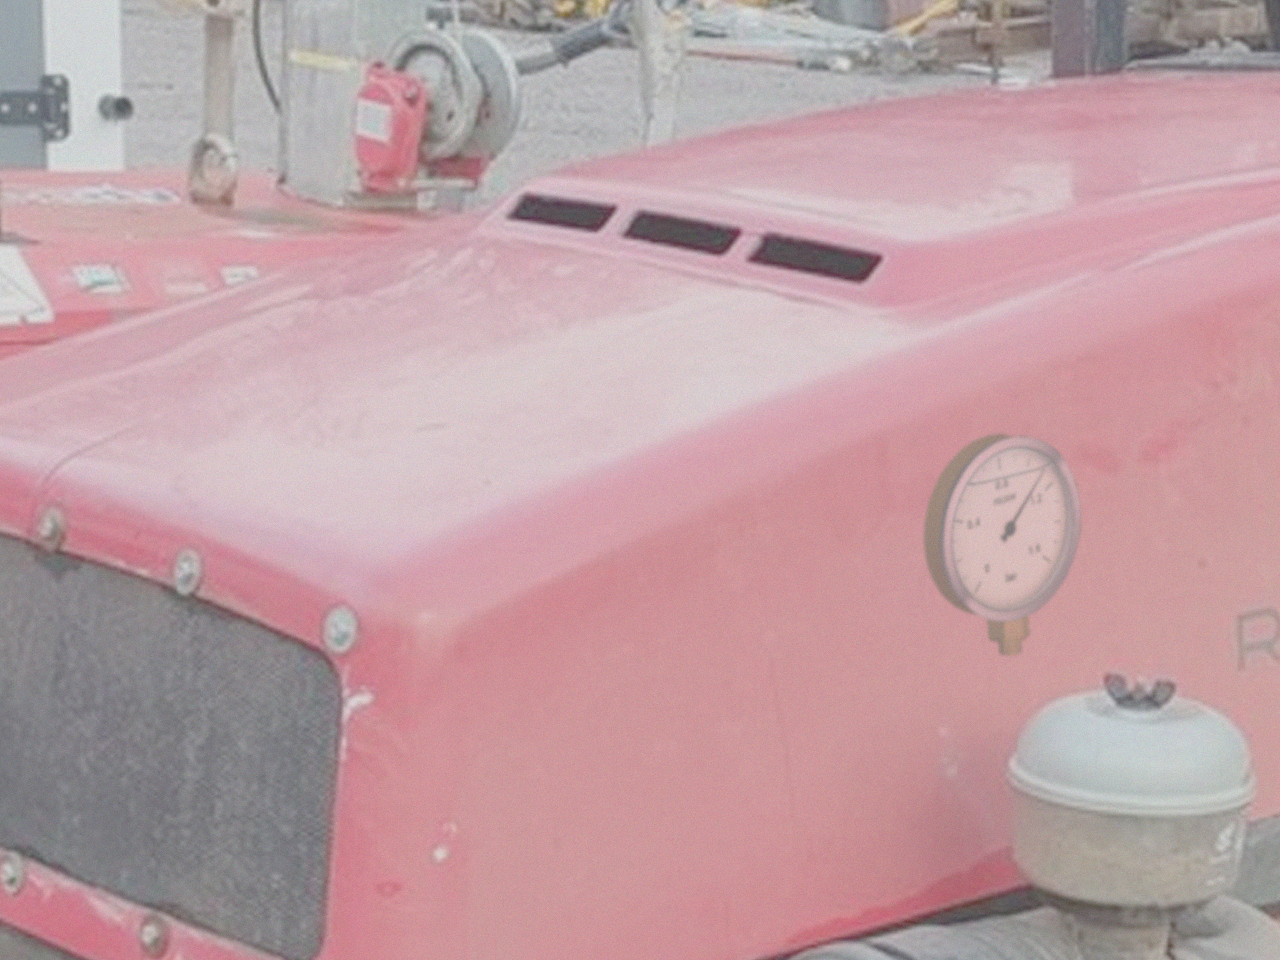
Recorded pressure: 1.1 bar
